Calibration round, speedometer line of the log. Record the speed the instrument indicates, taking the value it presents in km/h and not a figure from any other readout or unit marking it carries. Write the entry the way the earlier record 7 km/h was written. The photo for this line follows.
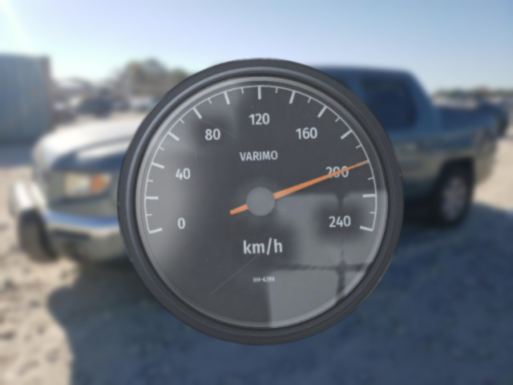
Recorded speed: 200 km/h
